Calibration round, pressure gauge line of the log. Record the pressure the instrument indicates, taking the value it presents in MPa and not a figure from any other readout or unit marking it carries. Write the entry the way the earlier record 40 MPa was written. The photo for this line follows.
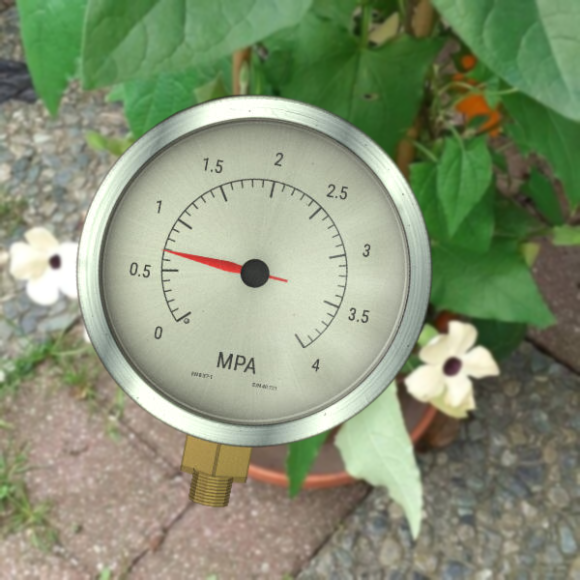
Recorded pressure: 0.7 MPa
